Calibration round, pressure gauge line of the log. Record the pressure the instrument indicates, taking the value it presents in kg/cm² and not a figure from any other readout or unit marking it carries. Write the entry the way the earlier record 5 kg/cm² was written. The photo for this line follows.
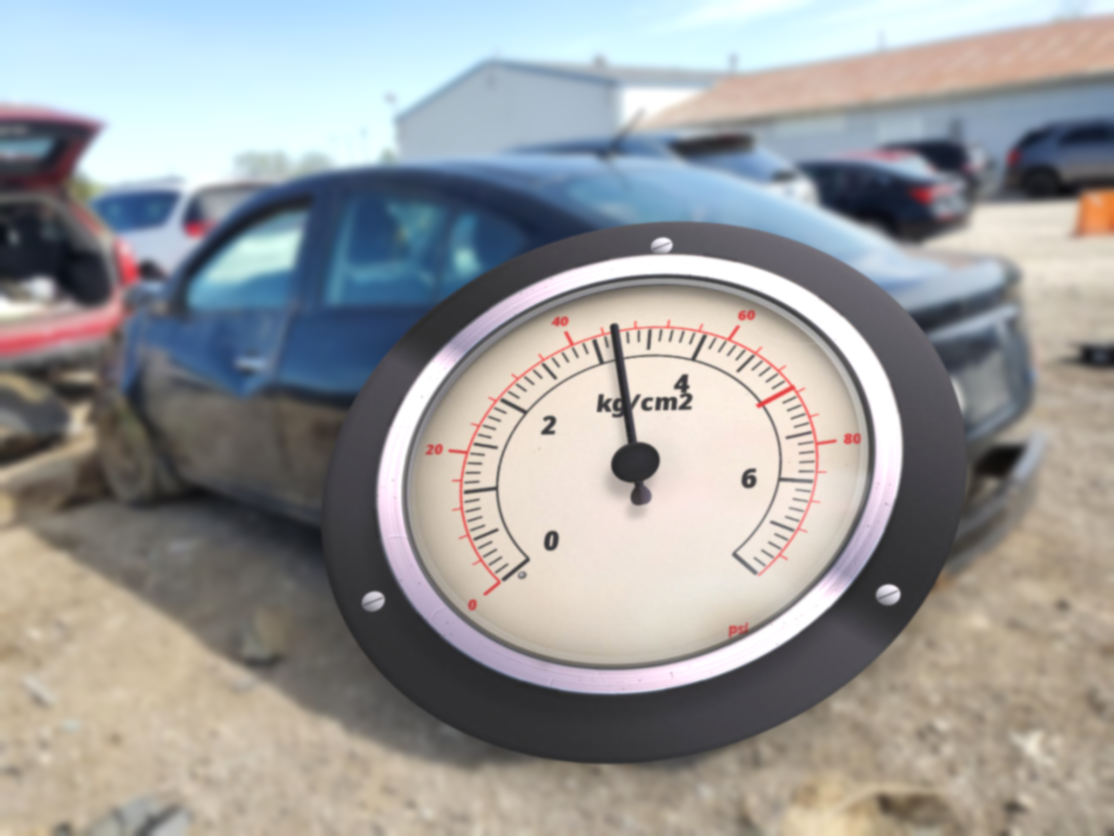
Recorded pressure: 3.2 kg/cm²
